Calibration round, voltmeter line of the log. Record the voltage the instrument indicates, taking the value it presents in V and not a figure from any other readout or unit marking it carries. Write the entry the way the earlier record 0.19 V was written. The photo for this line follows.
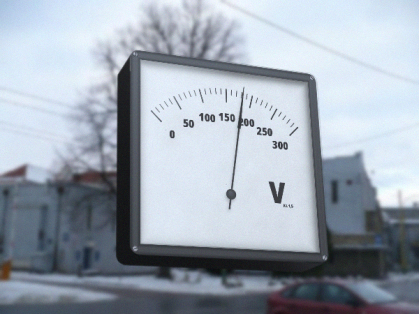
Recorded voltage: 180 V
